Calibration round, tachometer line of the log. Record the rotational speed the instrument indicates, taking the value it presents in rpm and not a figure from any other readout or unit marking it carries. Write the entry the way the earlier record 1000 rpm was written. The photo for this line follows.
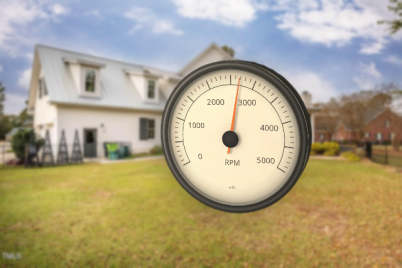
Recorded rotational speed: 2700 rpm
